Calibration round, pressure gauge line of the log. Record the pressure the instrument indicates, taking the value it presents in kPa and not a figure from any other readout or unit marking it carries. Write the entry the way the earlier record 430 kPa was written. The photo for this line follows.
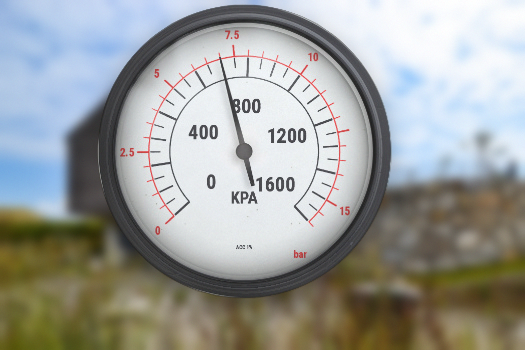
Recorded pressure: 700 kPa
